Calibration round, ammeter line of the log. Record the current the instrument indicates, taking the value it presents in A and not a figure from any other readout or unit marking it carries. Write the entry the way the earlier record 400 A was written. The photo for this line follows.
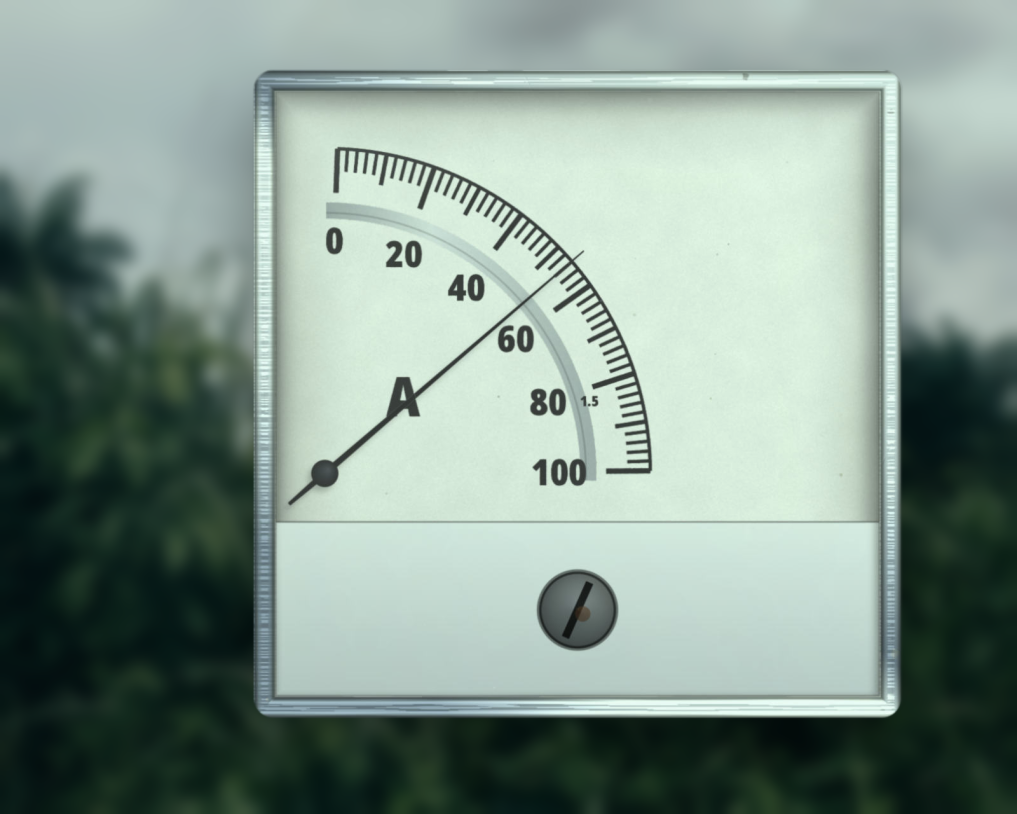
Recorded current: 54 A
